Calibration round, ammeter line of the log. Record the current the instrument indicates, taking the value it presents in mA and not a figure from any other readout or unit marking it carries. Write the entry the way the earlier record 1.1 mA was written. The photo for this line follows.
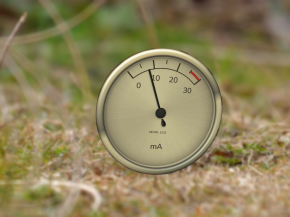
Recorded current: 7.5 mA
